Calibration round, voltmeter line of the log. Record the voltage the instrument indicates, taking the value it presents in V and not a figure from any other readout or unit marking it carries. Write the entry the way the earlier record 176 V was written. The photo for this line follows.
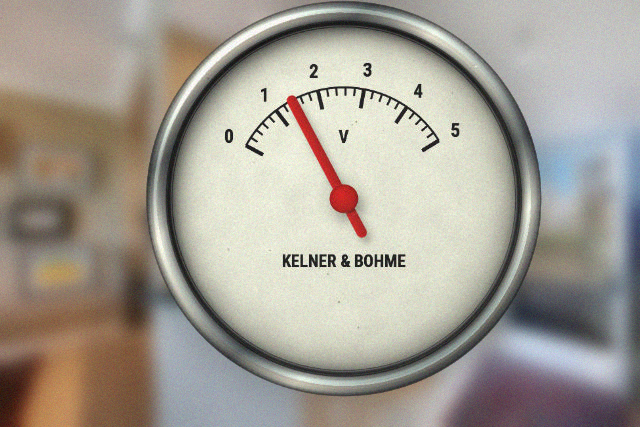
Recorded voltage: 1.4 V
